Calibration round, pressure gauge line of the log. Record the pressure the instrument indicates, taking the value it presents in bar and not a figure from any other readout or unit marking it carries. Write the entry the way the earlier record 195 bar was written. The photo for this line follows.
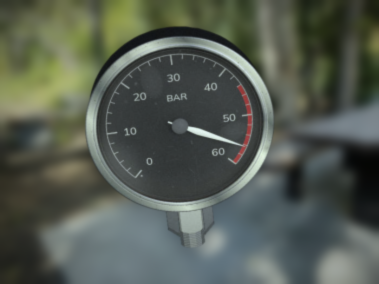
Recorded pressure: 56 bar
